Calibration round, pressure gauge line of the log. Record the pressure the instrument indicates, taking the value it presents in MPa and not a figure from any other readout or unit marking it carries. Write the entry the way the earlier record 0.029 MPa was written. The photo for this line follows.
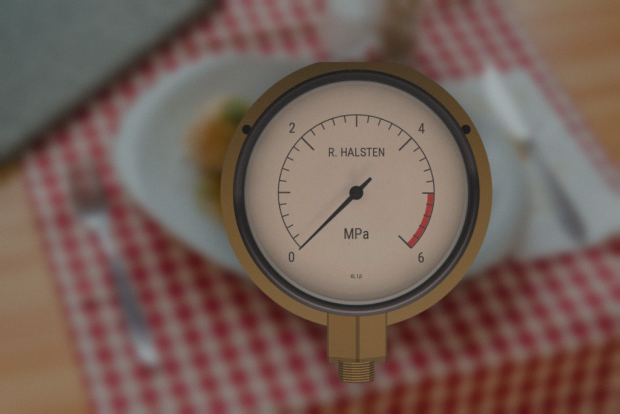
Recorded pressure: 0 MPa
